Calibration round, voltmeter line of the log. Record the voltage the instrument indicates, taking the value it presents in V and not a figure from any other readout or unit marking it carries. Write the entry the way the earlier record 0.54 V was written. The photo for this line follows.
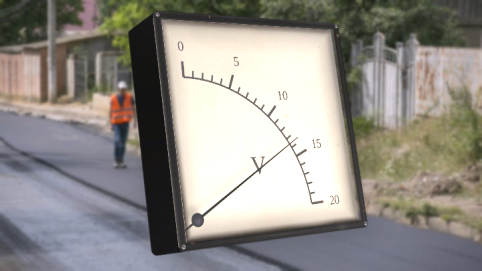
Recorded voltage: 13.5 V
